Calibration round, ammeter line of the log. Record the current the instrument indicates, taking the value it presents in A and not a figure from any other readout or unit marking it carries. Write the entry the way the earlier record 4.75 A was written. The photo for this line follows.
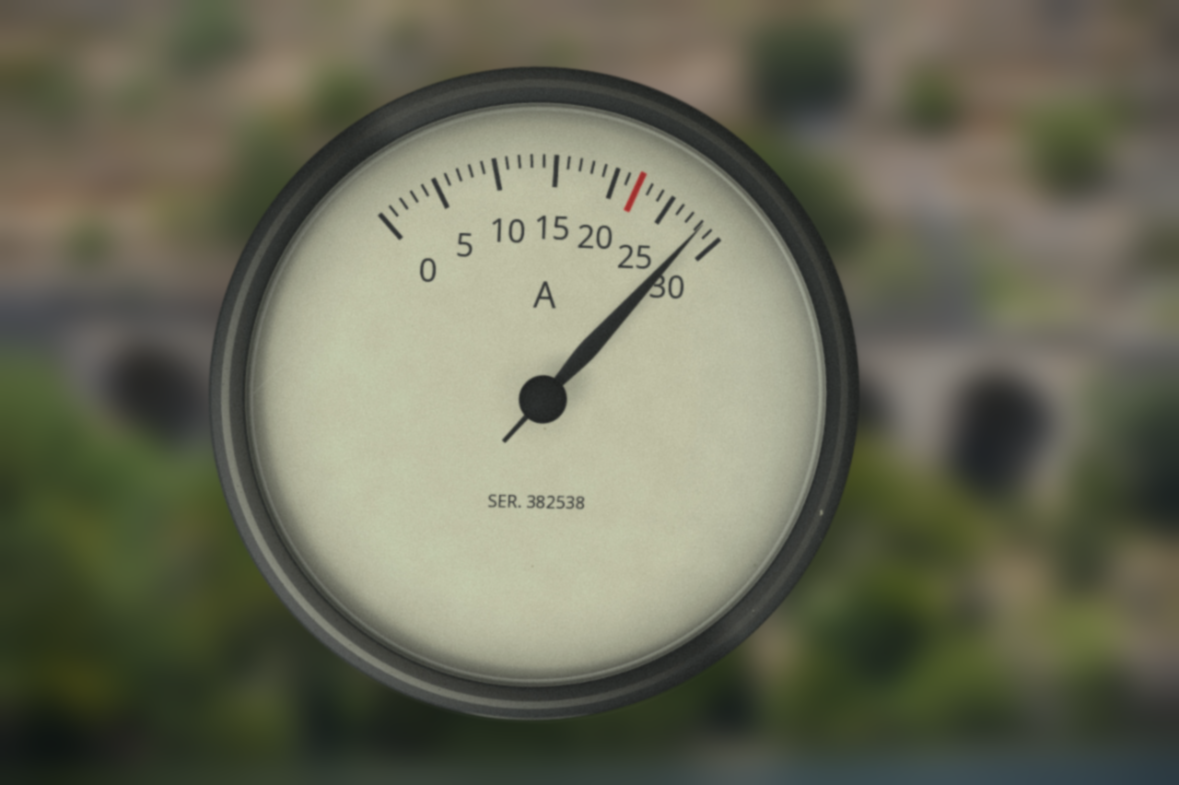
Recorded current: 28 A
